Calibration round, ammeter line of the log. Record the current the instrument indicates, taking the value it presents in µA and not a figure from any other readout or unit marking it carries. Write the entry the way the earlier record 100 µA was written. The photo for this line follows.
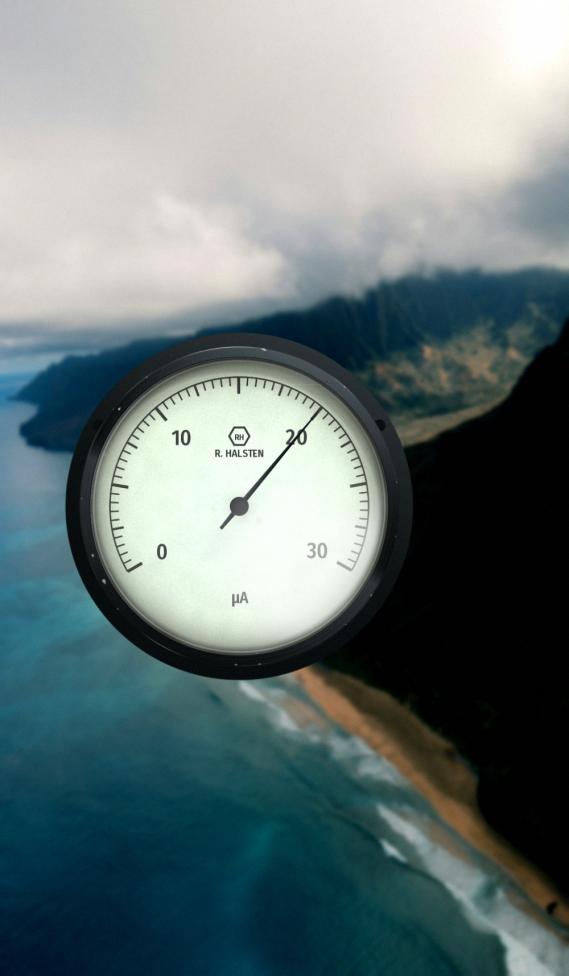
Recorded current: 20 µA
